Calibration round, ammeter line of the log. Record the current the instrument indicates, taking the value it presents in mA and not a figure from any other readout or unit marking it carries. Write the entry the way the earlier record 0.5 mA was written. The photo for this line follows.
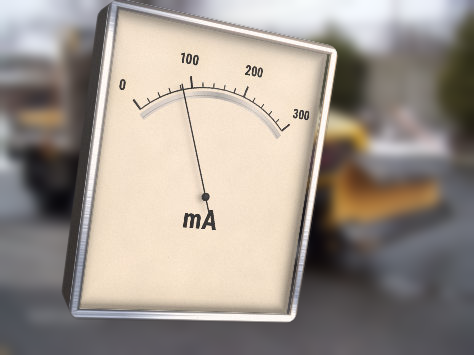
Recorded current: 80 mA
